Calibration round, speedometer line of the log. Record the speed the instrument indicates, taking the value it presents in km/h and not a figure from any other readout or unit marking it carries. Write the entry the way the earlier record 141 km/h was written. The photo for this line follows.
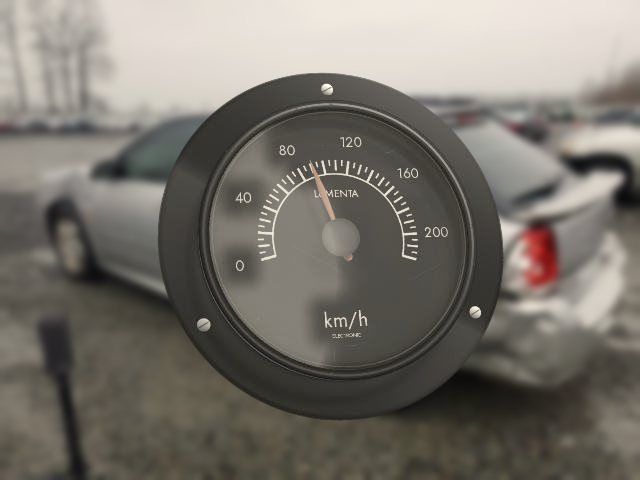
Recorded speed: 90 km/h
